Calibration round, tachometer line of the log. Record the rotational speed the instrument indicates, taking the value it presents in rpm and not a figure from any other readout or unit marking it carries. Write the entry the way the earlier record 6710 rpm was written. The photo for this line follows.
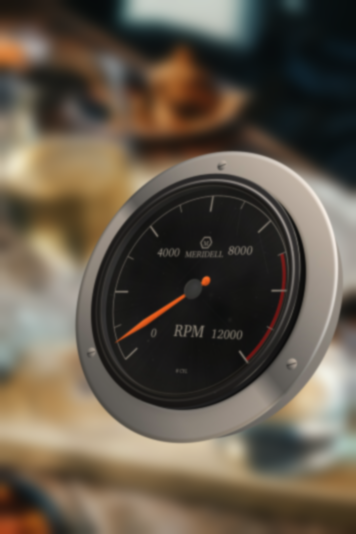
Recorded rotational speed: 500 rpm
